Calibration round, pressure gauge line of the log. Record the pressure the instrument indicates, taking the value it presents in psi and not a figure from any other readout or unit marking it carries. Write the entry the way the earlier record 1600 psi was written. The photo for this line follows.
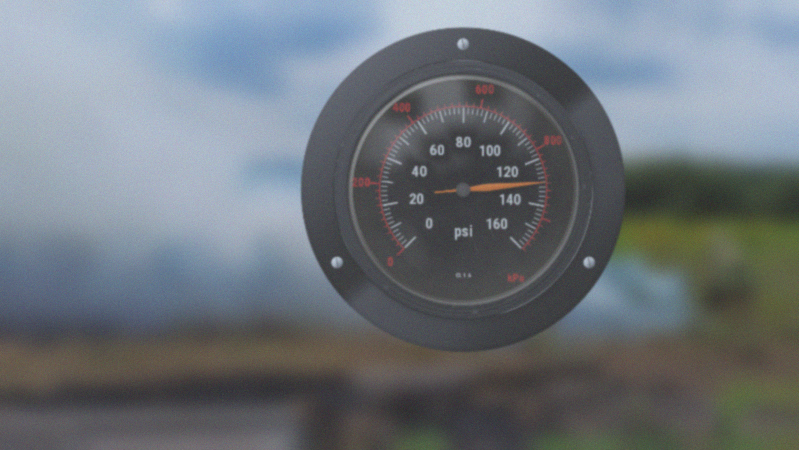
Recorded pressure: 130 psi
